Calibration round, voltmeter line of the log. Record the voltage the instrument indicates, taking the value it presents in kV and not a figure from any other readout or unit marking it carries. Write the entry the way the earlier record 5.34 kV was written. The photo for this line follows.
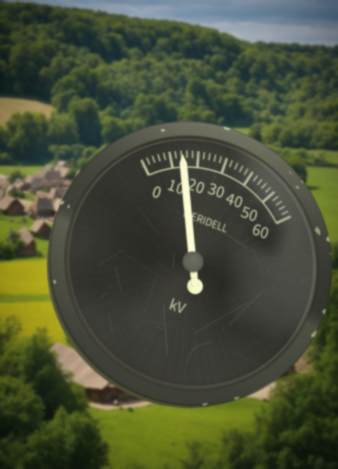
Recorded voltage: 14 kV
